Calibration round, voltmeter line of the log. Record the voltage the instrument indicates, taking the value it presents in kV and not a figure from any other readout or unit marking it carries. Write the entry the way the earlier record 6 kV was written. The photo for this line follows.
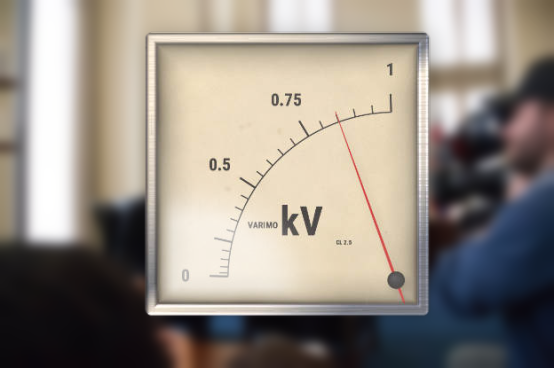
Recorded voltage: 0.85 kV
